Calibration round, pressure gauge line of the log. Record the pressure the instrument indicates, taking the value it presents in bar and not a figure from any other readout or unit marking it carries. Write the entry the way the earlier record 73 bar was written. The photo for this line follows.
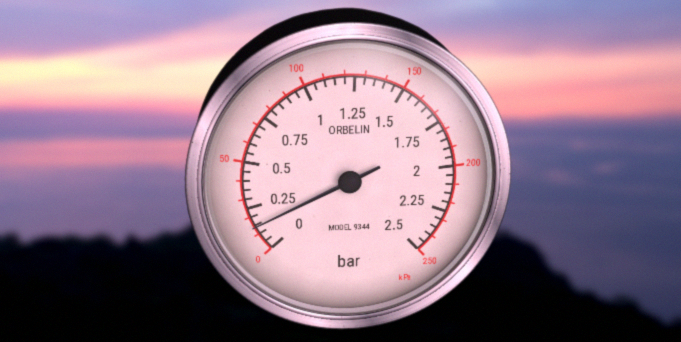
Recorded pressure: 0.15 bar
